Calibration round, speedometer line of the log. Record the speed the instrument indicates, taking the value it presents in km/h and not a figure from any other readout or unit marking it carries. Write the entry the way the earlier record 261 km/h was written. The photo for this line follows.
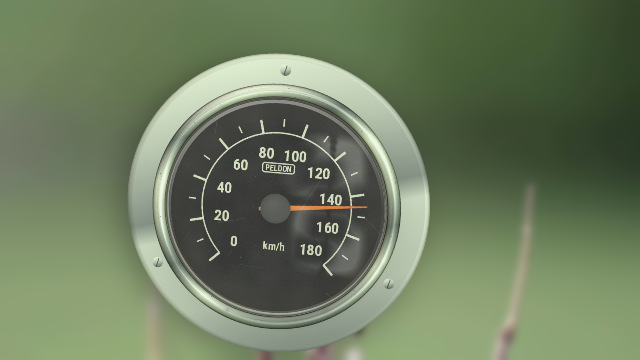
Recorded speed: 145 km/h
